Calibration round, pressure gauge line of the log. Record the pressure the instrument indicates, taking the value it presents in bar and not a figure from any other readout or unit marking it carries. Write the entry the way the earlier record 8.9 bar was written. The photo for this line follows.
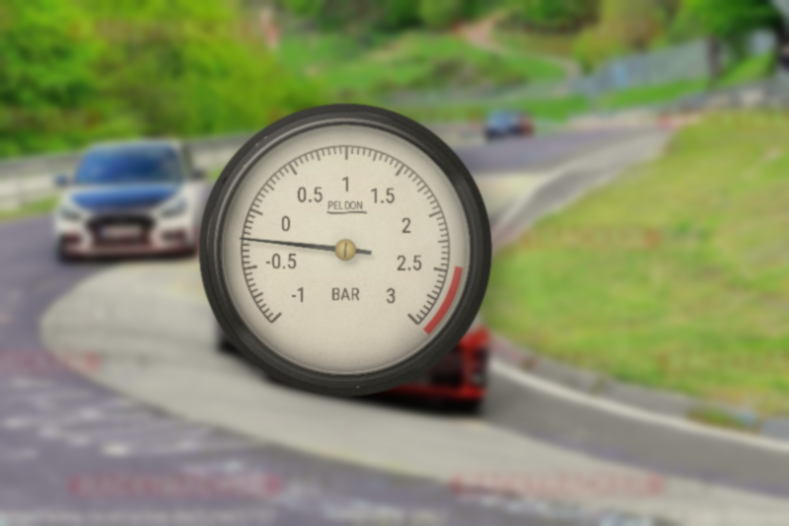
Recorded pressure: -0.25 bar
